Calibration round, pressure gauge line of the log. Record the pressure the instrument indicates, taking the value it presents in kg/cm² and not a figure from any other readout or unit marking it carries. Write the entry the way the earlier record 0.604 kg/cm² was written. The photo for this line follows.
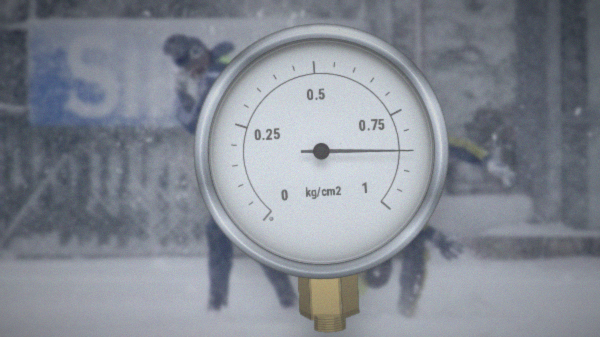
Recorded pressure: 0.85 kg/cm²
